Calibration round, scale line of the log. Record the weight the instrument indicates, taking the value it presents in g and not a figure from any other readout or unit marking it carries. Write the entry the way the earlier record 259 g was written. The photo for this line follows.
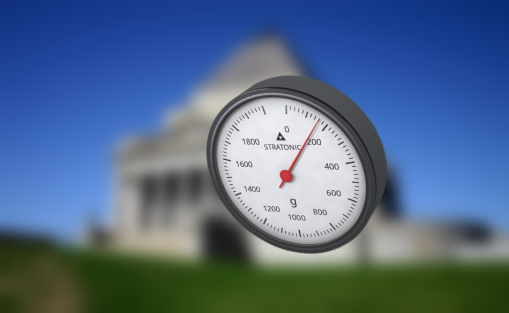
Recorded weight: 160 g
